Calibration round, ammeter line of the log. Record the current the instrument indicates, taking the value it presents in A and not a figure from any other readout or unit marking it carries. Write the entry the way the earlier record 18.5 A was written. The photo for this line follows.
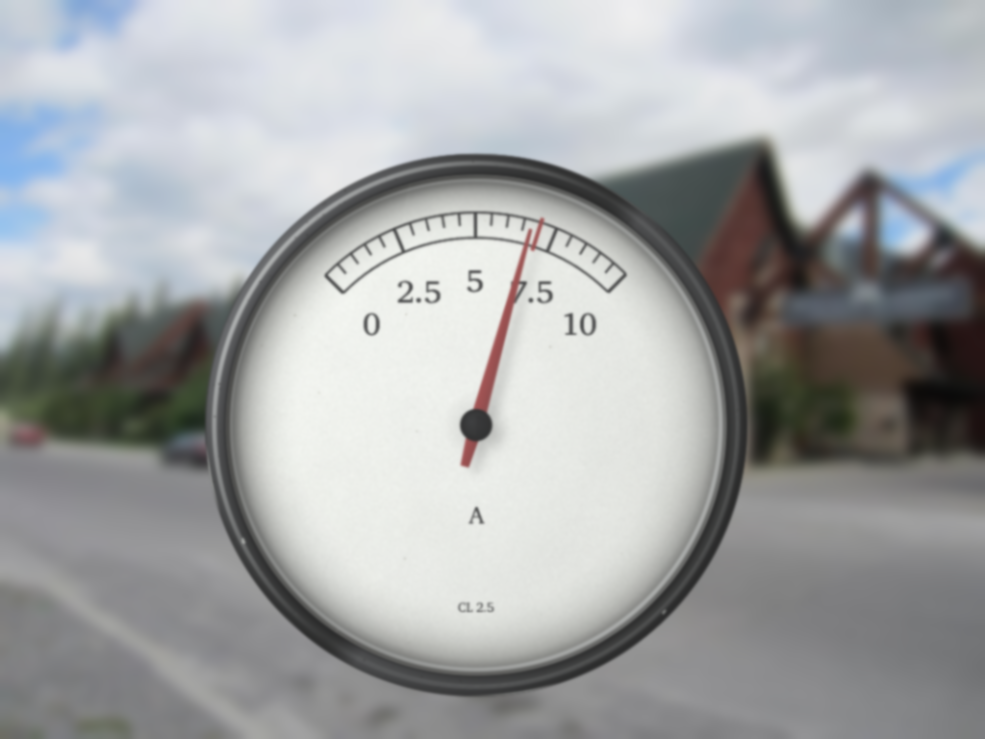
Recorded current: 6.75 A
